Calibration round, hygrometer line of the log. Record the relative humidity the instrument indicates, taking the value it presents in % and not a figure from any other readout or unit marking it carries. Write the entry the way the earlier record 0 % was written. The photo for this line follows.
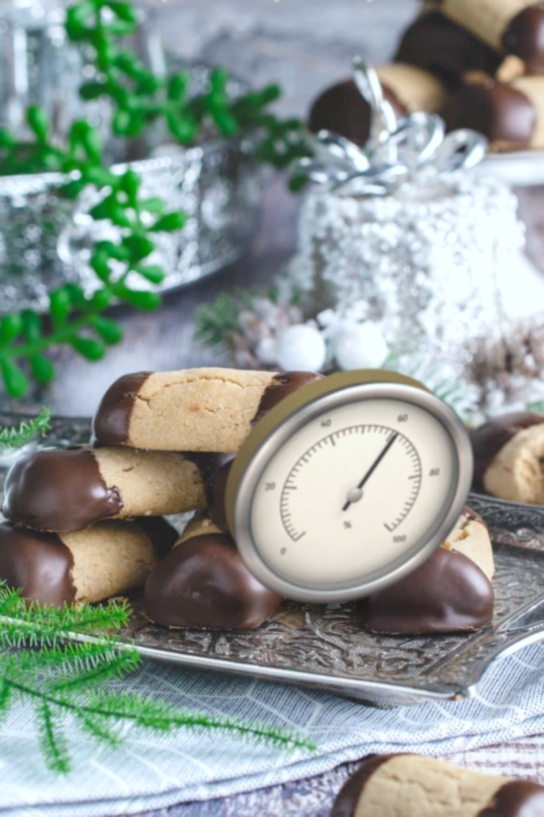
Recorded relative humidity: 60 %
